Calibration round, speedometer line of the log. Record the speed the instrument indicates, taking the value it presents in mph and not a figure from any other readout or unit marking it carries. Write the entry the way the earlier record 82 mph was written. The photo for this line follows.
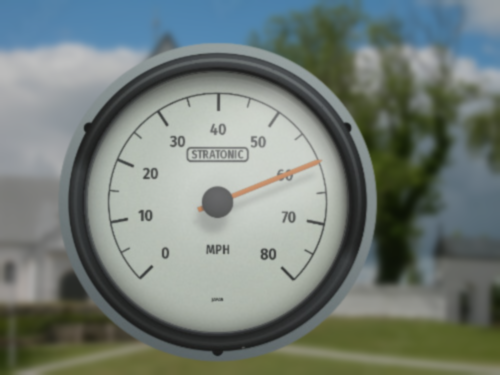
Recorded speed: 60 mph
